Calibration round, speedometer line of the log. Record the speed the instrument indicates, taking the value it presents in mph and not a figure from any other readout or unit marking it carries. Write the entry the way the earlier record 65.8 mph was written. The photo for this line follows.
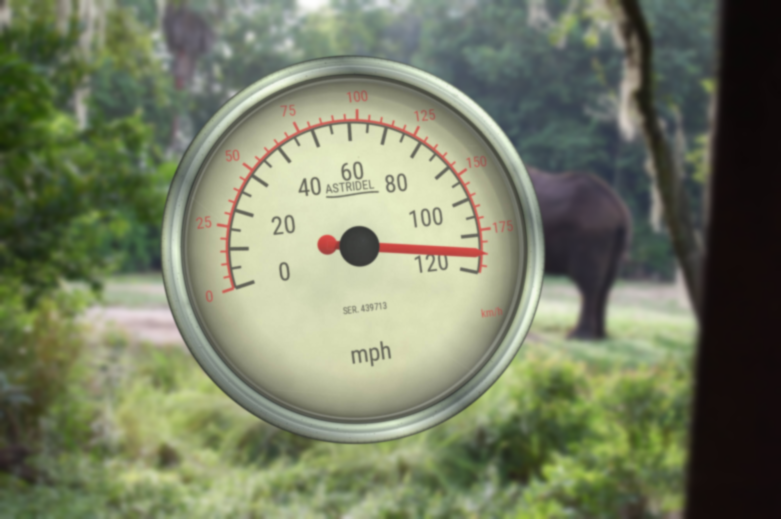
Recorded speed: 115 mph
